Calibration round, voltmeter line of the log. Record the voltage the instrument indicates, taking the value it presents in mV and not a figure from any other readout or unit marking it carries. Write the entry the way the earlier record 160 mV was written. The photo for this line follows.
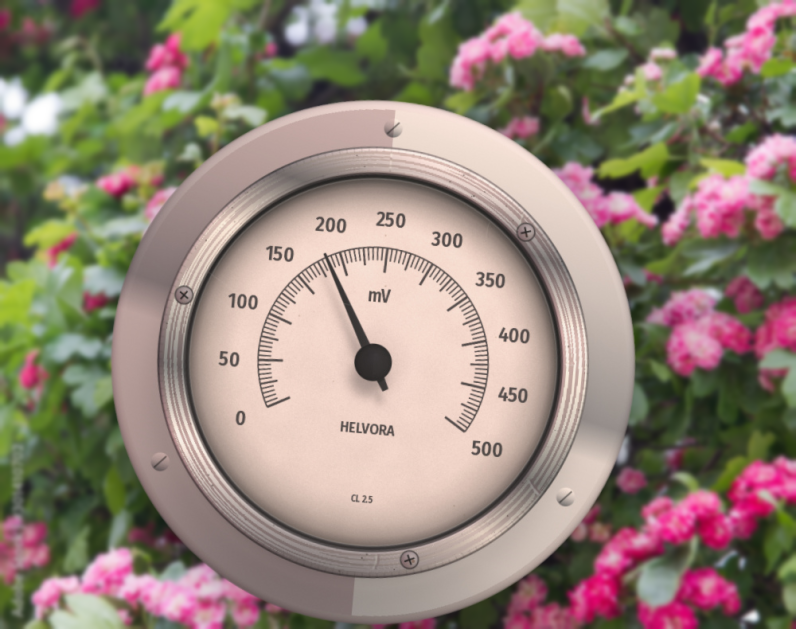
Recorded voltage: 185 mV
